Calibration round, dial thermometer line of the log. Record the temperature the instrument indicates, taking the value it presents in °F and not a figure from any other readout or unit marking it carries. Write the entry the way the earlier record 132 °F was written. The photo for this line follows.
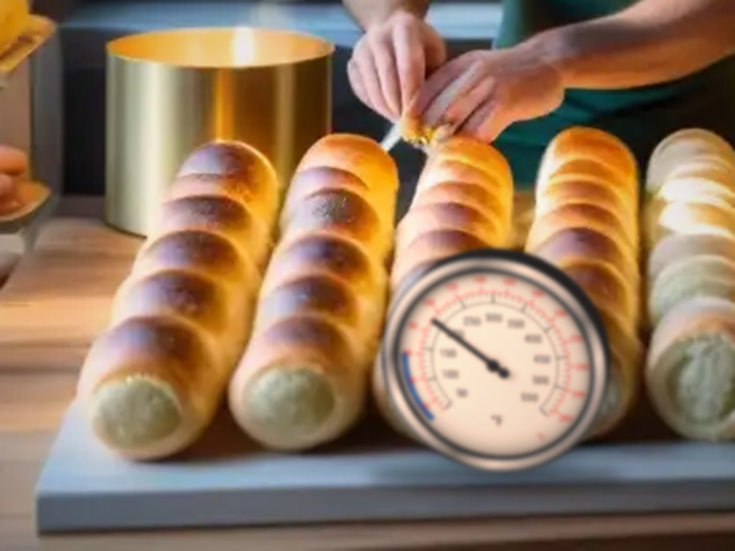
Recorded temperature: 200 °F
